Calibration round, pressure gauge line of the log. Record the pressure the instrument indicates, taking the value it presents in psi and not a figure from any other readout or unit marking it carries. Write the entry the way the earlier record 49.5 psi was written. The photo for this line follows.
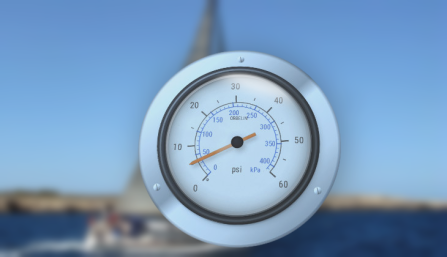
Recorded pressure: 5 psi
